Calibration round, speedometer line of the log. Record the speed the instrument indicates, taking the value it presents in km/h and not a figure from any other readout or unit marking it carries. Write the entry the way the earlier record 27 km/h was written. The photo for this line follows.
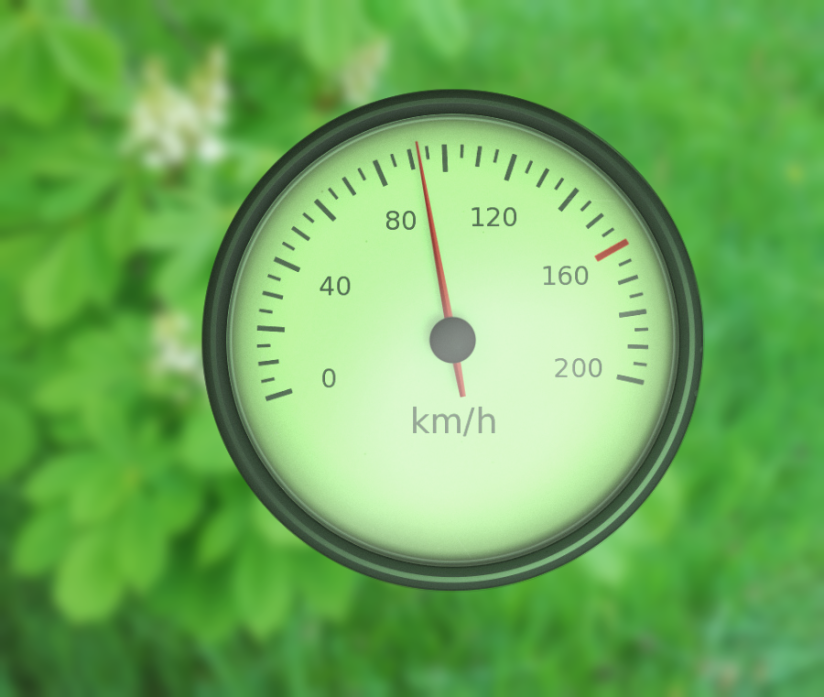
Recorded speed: 92.5 km/h
